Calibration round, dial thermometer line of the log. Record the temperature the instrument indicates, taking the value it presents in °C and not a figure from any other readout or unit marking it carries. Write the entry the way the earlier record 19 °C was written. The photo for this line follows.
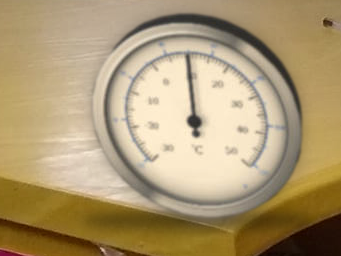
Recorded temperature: 10 °C
